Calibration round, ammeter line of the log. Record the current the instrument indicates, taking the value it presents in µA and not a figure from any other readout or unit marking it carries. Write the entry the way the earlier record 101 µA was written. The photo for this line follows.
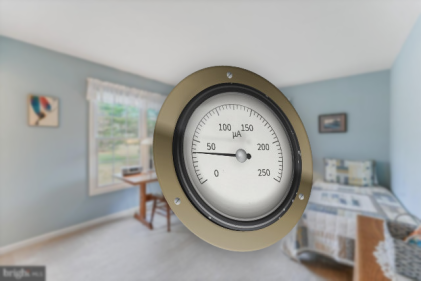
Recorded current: 35 µA
